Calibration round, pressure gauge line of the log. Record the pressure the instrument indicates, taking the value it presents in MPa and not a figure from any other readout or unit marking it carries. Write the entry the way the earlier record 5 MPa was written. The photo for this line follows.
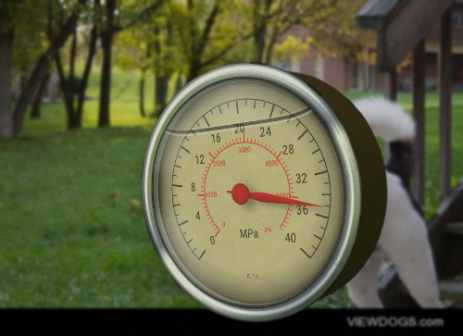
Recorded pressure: 35 MPa
